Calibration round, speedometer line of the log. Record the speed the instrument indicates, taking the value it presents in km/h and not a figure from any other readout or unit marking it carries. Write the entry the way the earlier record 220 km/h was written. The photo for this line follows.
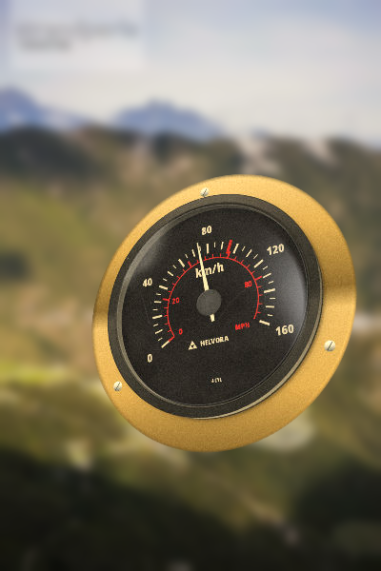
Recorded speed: 75 km/h
